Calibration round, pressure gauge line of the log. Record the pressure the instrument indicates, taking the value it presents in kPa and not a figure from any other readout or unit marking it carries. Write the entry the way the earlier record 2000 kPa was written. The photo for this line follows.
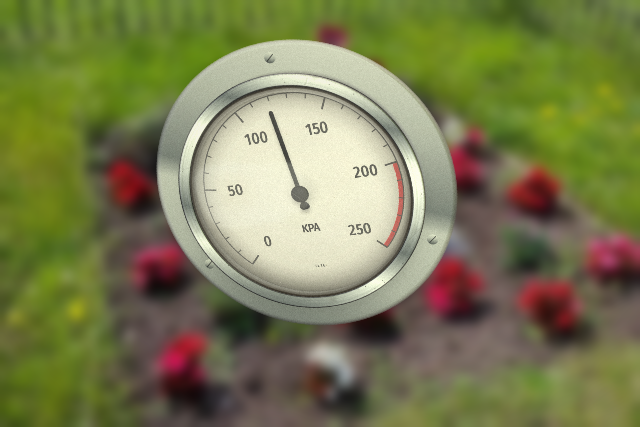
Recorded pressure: 120 kPa
